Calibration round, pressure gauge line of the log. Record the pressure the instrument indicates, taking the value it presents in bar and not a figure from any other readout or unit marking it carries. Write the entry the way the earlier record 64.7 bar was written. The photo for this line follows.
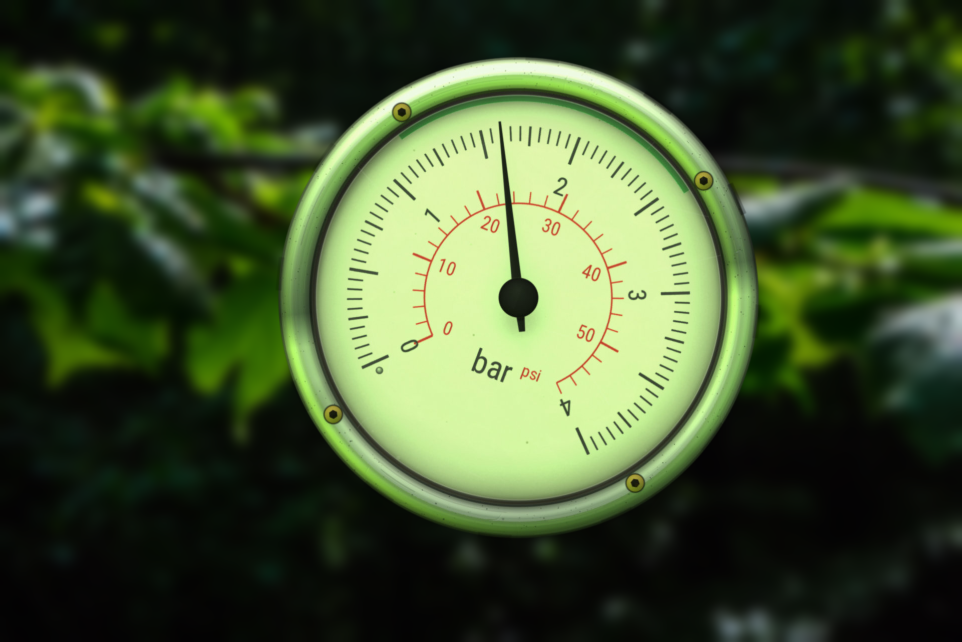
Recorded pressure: 1.6 bar
